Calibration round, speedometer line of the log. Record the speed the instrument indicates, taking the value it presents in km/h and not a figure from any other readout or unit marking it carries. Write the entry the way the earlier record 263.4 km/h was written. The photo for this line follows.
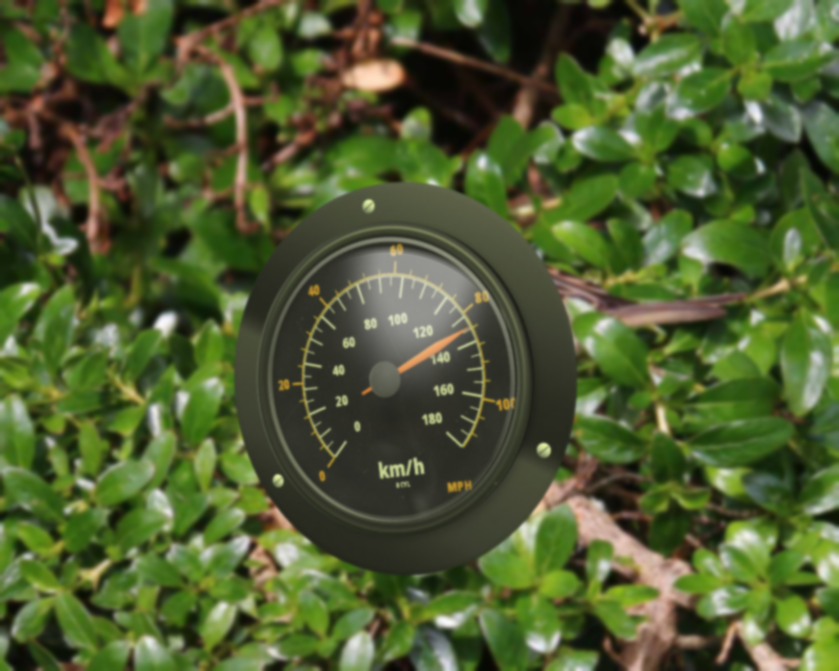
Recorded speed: 135 km/h
